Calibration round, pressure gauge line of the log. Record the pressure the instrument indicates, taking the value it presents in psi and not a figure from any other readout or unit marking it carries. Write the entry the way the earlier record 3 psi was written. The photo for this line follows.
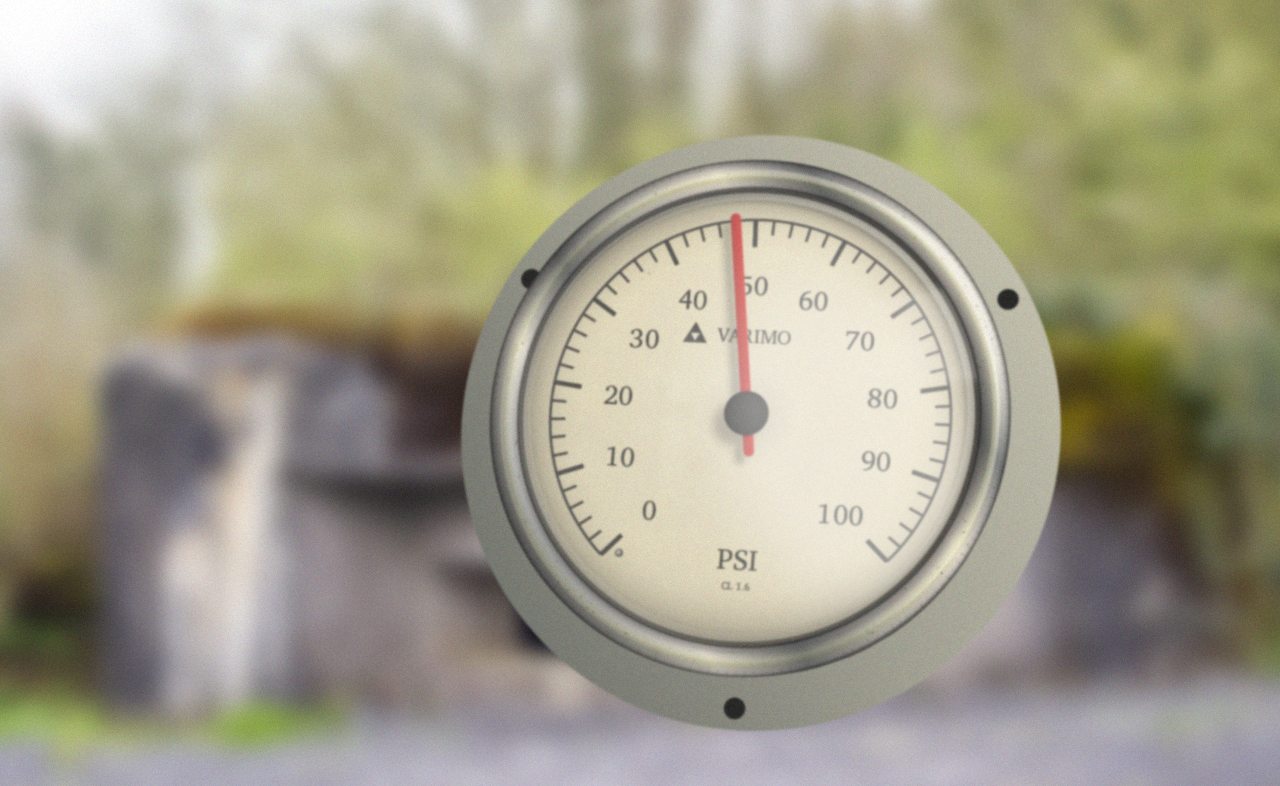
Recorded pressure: 48 psi
